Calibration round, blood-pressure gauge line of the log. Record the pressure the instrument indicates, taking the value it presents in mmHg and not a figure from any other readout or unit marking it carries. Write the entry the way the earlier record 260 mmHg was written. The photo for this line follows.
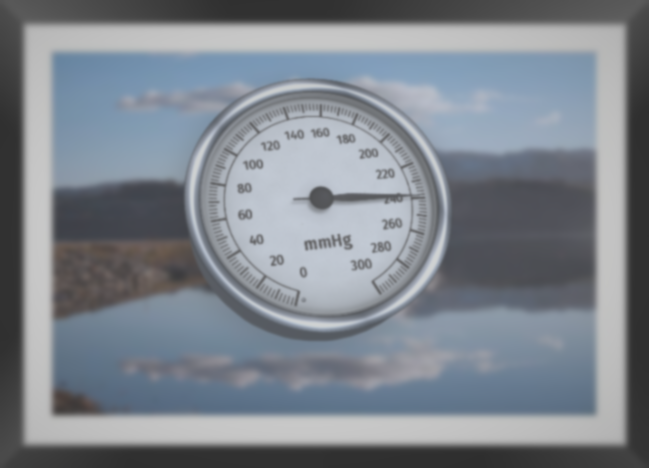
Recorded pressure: 240 mmHg
